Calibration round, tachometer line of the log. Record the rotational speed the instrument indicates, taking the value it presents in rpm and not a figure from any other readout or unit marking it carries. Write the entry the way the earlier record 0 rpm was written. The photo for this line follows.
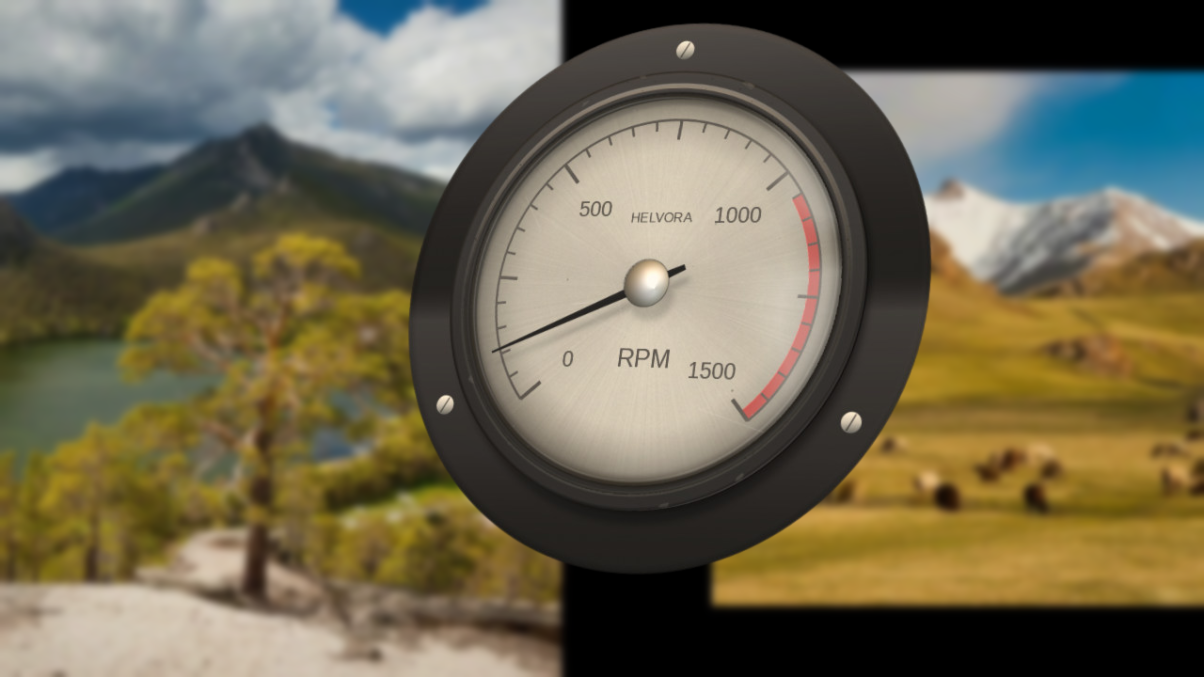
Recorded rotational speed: 100 rpm
